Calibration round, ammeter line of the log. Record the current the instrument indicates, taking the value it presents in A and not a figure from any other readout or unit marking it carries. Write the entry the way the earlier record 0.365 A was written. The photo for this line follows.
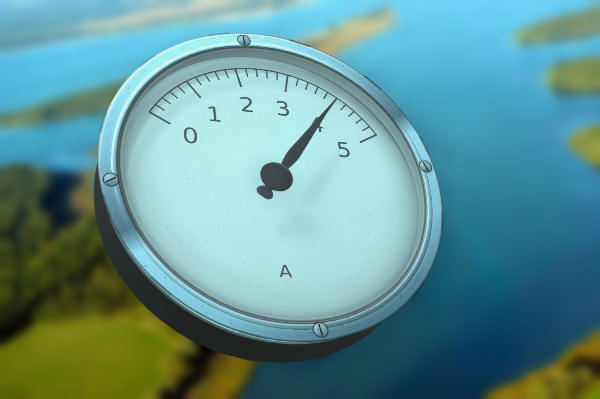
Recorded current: 4 A
